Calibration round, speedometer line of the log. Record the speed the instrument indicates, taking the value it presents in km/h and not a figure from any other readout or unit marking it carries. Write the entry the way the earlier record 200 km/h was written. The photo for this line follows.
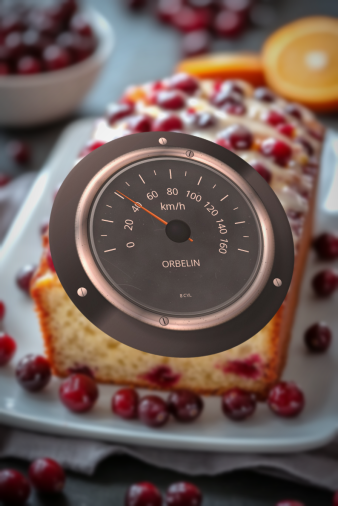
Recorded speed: 40 km/h
